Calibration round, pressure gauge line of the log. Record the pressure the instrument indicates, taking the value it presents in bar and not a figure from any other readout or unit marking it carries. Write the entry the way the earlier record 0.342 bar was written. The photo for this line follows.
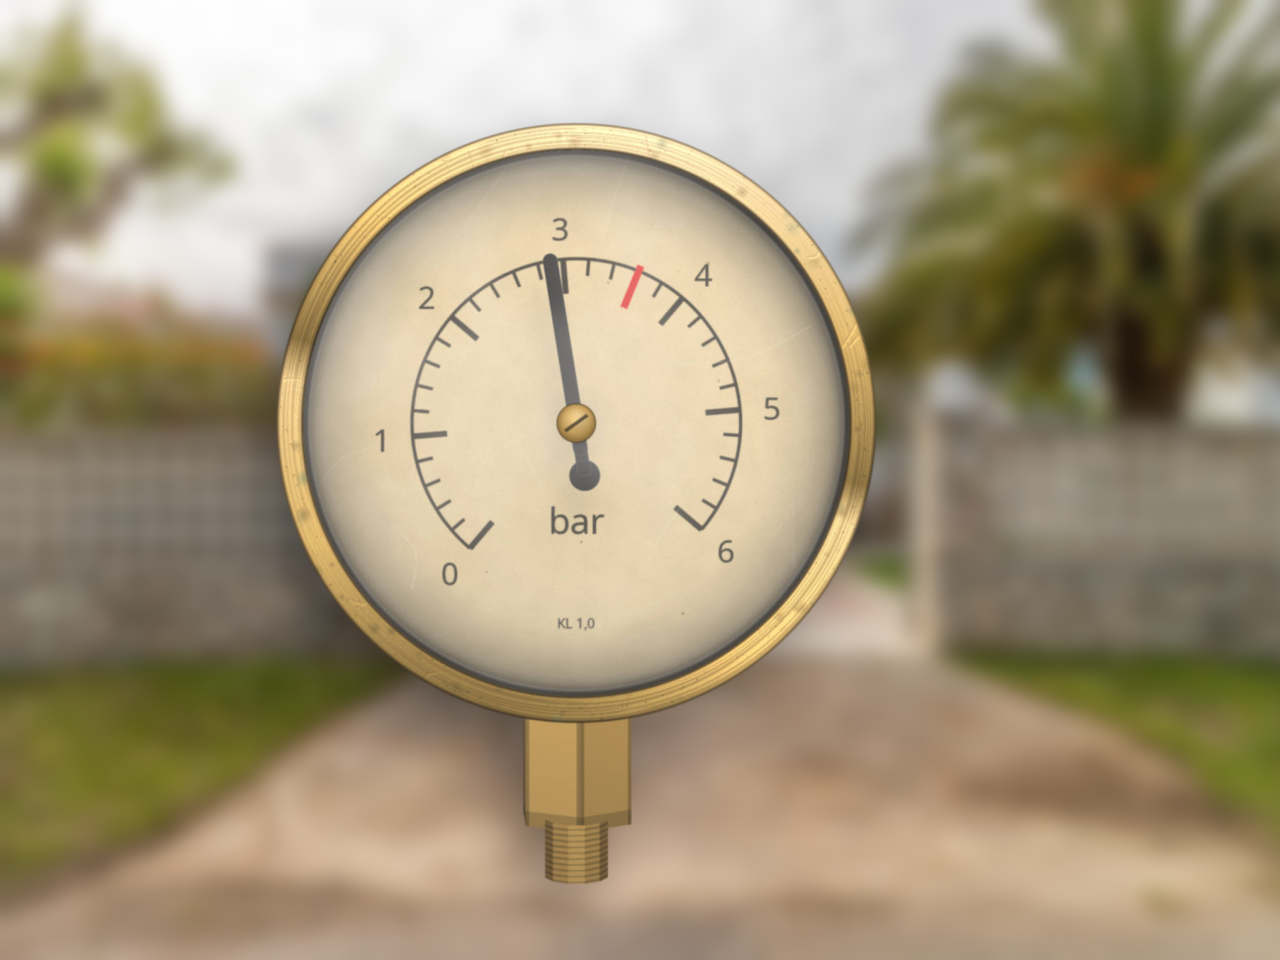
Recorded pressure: 2.9 bar
